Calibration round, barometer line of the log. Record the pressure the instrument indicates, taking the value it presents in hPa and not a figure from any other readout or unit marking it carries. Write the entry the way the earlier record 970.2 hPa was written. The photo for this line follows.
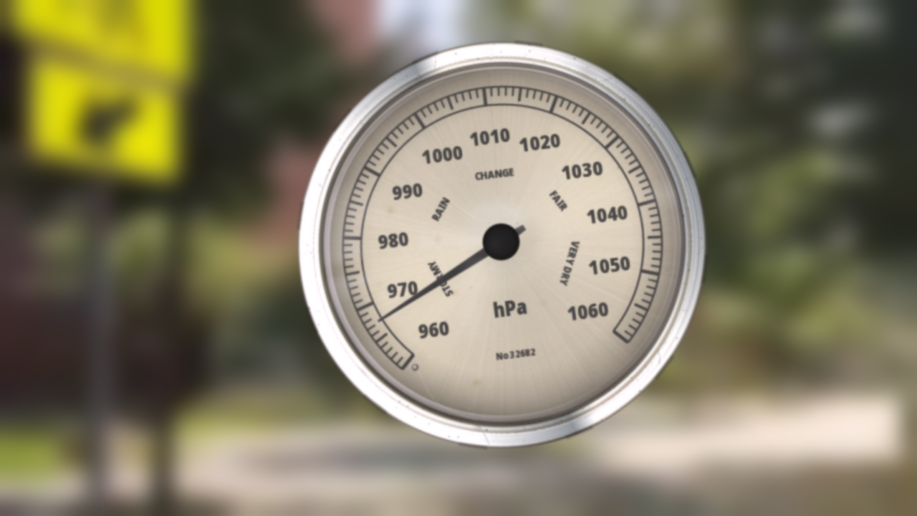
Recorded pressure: 967 hPa
